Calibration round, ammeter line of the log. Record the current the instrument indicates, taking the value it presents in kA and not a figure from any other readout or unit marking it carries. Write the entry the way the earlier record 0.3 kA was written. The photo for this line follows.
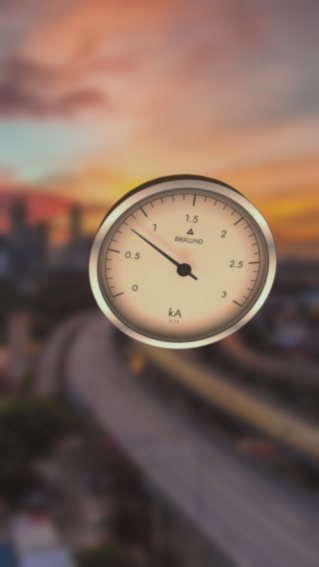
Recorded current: 0.8 kA
